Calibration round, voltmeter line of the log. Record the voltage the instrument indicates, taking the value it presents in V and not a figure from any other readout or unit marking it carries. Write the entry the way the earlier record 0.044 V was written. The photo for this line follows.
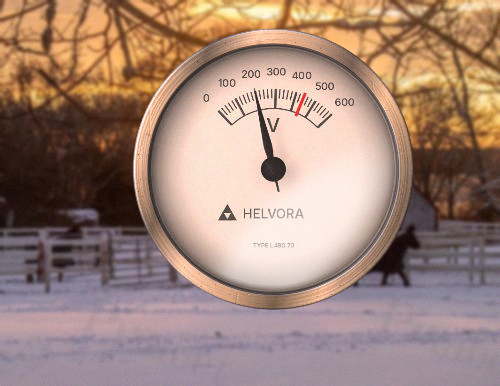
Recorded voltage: 200 V
